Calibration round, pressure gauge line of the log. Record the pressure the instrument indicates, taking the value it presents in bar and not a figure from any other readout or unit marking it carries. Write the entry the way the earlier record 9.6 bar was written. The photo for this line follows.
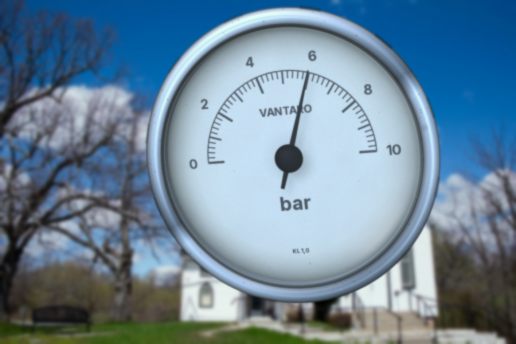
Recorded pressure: 6 bar
